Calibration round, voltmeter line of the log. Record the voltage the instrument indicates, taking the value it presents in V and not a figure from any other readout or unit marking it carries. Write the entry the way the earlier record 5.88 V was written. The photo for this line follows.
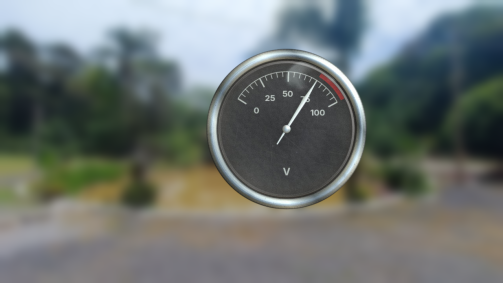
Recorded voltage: 75 V
